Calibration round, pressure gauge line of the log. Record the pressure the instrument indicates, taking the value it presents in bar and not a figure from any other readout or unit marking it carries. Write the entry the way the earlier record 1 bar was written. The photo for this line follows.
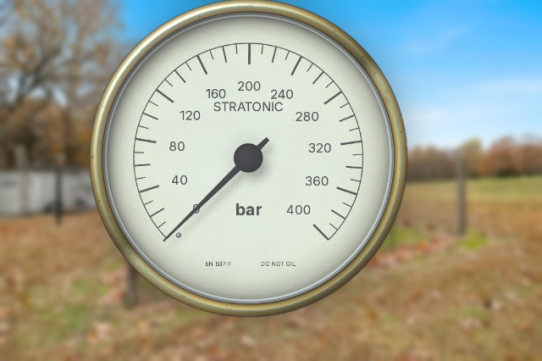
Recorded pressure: 0 bar
